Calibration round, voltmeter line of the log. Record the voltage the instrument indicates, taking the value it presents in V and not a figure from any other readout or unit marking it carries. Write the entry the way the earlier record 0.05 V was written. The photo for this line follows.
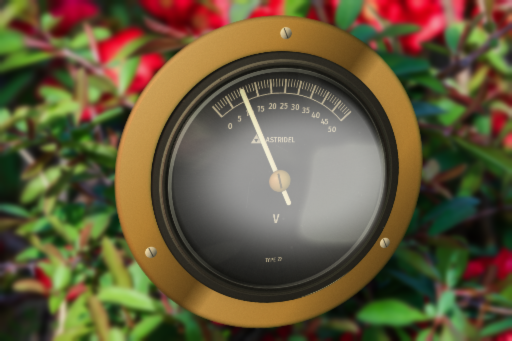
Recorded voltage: 10 V
